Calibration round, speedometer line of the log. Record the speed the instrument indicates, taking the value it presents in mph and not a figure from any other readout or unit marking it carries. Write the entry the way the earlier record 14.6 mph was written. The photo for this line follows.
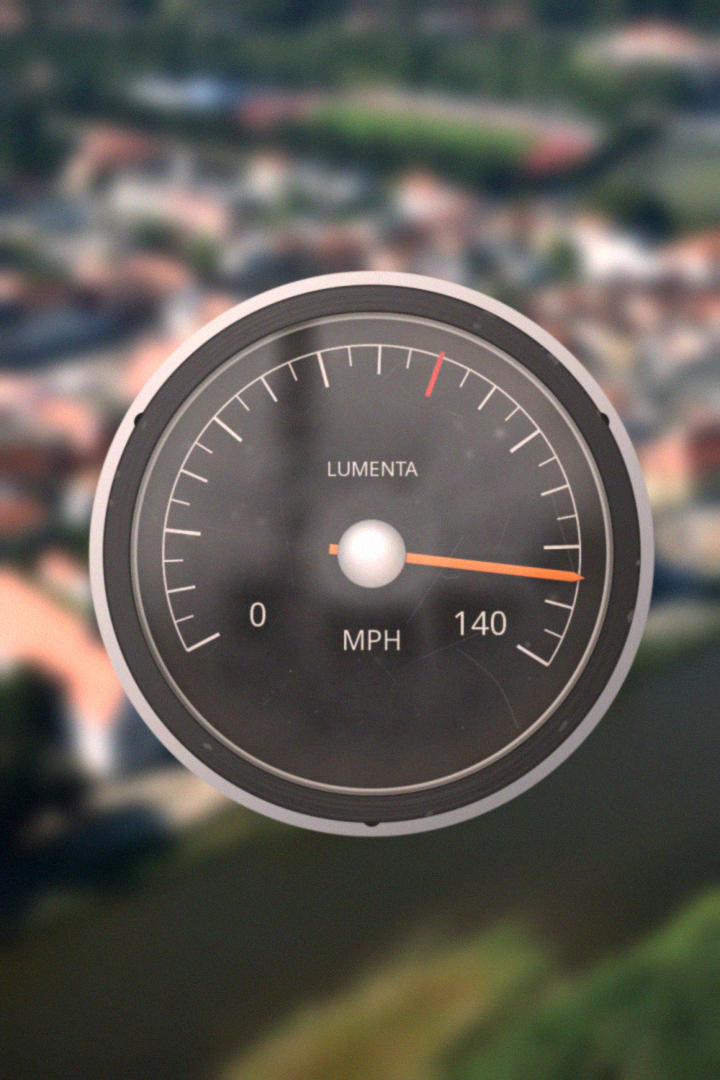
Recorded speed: 125 mph
